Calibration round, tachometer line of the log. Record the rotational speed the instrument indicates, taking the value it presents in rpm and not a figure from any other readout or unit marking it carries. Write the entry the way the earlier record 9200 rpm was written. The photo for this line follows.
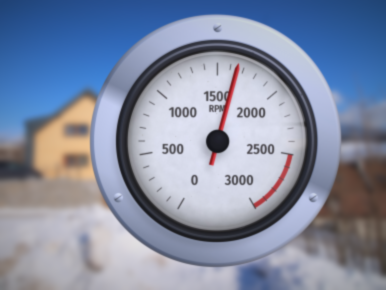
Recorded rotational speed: 1650 rpm
